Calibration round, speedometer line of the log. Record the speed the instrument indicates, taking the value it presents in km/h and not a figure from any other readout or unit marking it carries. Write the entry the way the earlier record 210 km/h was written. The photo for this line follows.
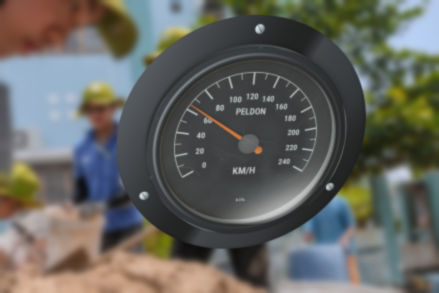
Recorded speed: 65 km/h
